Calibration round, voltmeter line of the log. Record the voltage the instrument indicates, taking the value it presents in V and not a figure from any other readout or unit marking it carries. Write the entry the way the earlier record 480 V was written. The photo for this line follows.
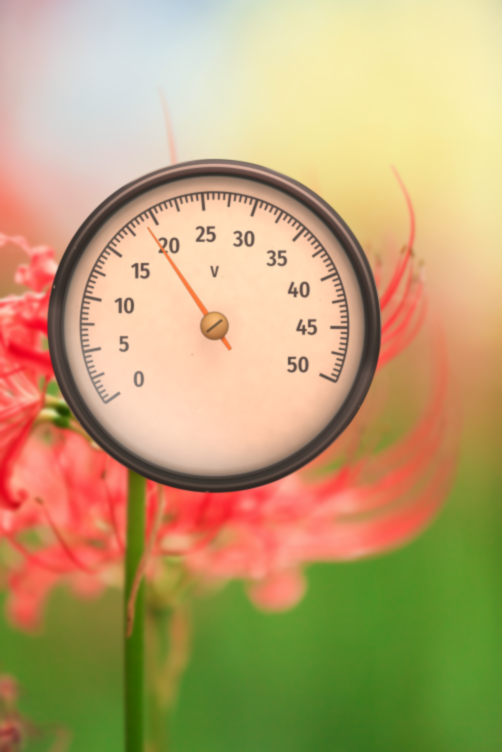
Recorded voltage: 19 V
